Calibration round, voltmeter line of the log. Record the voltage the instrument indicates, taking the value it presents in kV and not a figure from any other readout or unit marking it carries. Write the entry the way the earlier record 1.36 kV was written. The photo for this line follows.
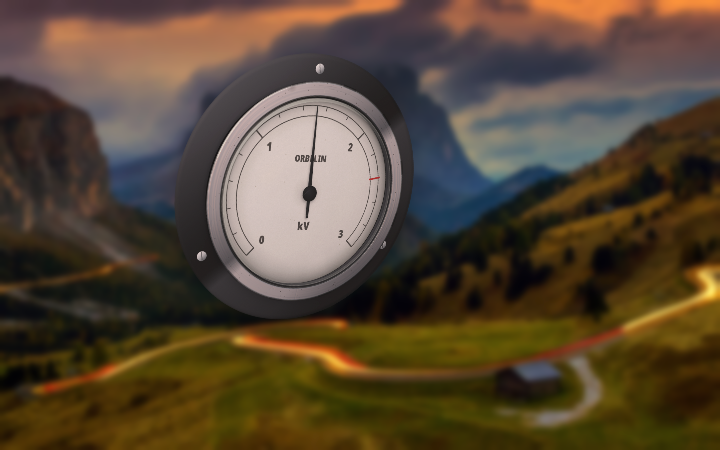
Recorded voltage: 1.5 kV
